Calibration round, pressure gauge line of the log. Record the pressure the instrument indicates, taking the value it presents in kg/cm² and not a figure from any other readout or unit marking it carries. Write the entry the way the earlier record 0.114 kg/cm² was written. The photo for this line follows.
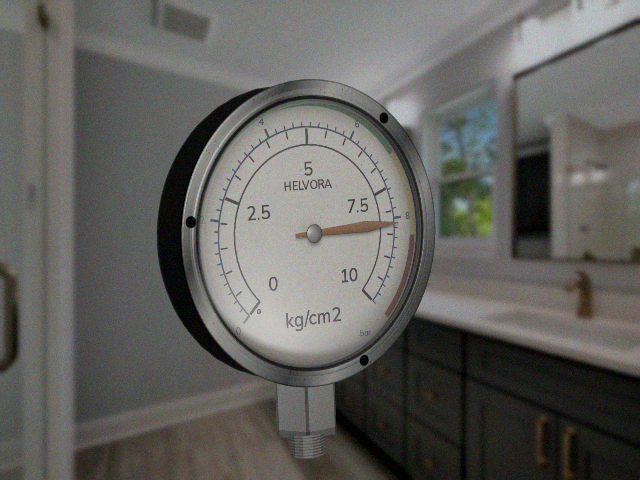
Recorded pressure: 8.25 kg/cm²
